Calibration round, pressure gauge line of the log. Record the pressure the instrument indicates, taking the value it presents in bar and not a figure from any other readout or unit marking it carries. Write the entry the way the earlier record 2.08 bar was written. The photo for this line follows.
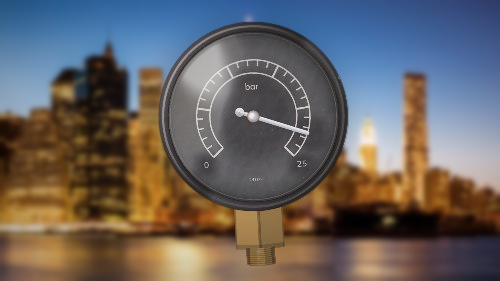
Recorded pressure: 22.5 bar
